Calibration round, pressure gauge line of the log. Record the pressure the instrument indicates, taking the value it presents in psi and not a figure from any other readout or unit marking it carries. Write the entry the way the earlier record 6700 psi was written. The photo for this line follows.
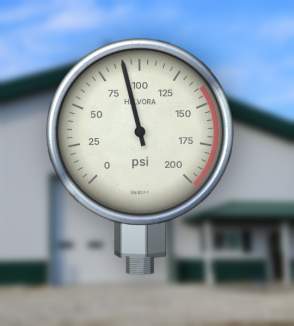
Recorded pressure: 90 psi
